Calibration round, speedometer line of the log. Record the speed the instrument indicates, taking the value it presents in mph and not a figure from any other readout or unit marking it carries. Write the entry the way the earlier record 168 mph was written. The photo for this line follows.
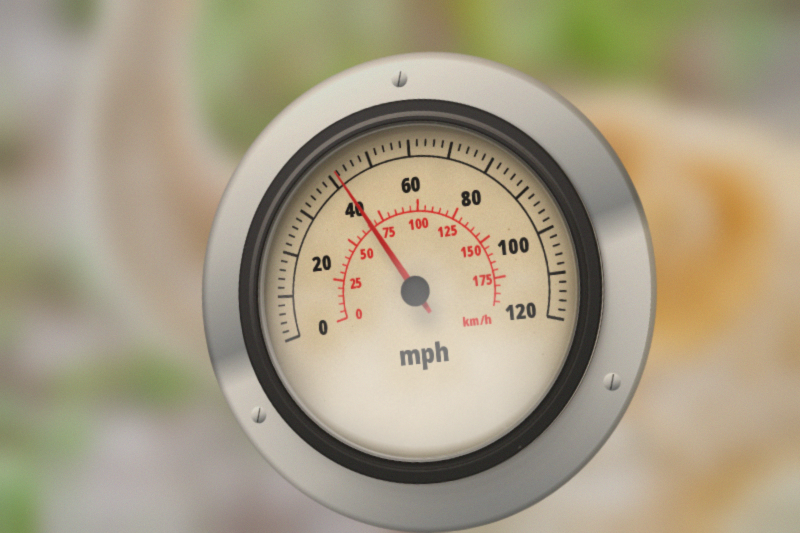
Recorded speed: 42 mph
